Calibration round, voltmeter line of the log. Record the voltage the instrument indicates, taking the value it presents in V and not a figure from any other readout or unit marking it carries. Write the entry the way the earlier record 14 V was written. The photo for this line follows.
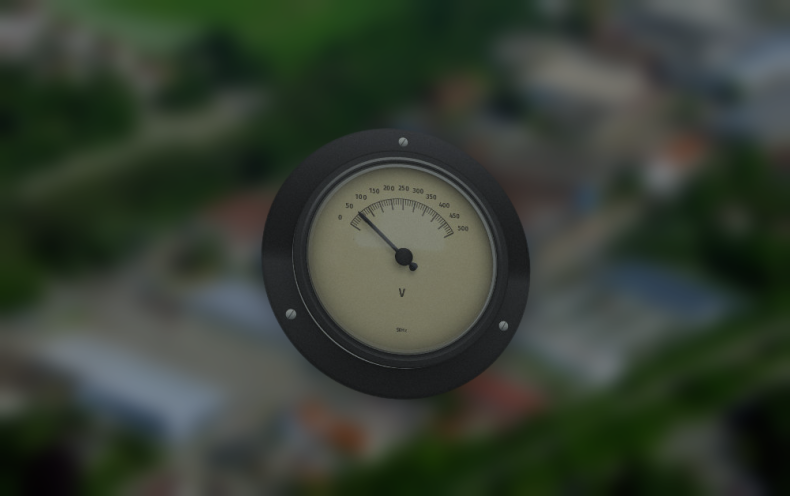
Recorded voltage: 50 V
